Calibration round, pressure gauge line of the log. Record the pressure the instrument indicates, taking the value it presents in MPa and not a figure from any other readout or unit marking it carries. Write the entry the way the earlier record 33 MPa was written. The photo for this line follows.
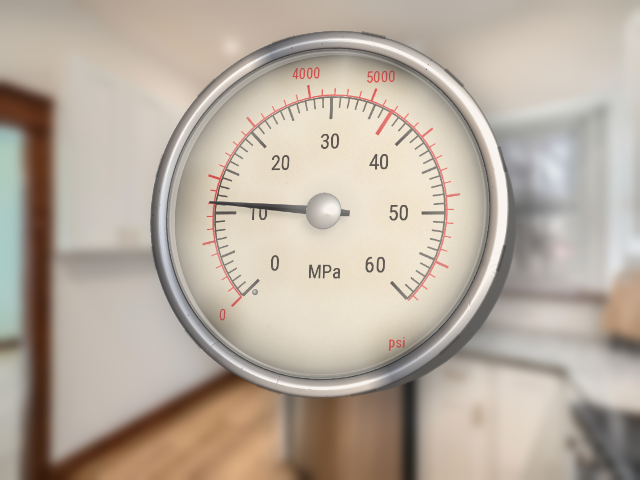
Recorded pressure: 11 MPa
